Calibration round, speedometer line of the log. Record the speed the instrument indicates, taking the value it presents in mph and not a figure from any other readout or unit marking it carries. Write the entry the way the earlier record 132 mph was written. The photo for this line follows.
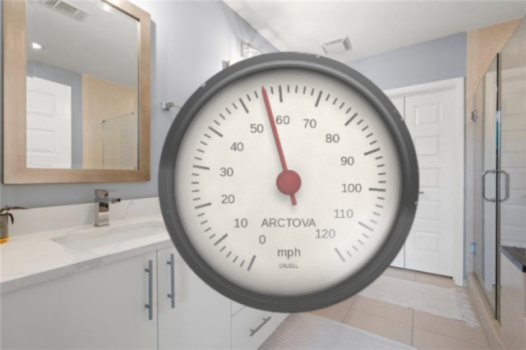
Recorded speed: 56 mph
